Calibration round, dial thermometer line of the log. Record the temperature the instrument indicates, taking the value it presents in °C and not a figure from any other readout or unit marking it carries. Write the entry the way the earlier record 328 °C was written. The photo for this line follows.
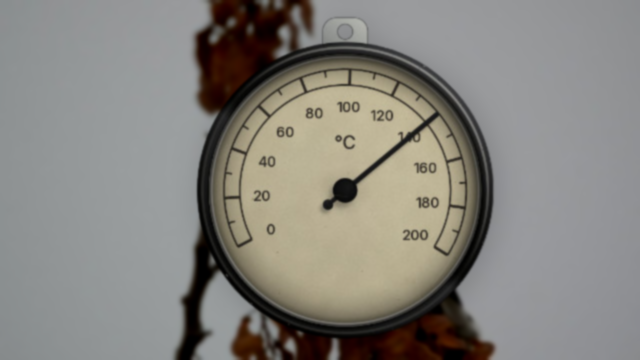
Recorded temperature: 140 °C
